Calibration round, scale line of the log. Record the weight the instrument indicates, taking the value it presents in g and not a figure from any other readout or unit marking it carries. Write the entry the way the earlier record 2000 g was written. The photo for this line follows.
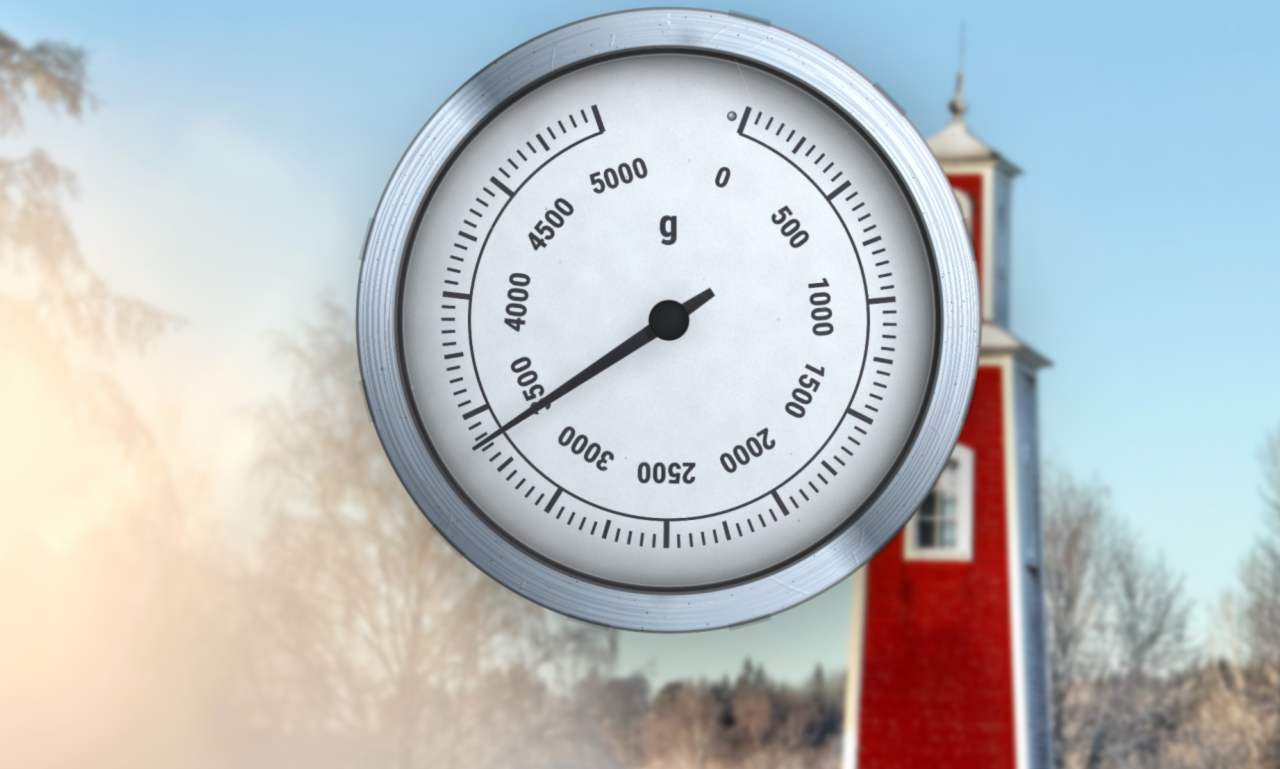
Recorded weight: 3375 g
